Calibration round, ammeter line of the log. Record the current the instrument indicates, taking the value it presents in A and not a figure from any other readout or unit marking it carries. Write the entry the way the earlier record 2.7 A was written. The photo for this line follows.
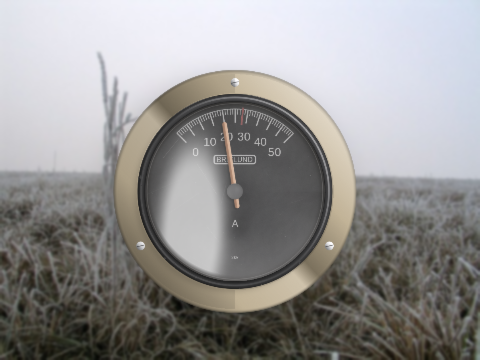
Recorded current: 20 A
